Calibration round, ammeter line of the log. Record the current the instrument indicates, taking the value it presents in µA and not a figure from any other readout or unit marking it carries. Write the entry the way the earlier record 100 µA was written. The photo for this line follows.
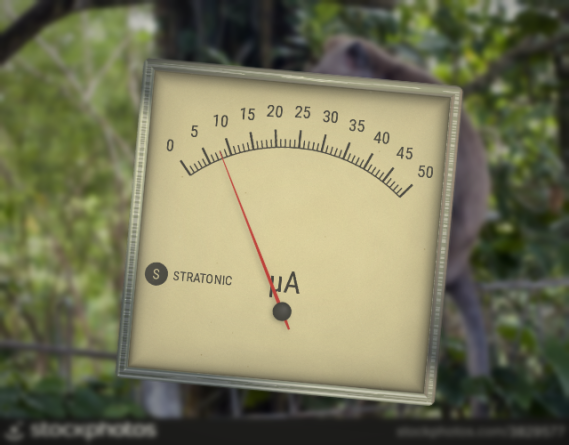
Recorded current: 8 µA
